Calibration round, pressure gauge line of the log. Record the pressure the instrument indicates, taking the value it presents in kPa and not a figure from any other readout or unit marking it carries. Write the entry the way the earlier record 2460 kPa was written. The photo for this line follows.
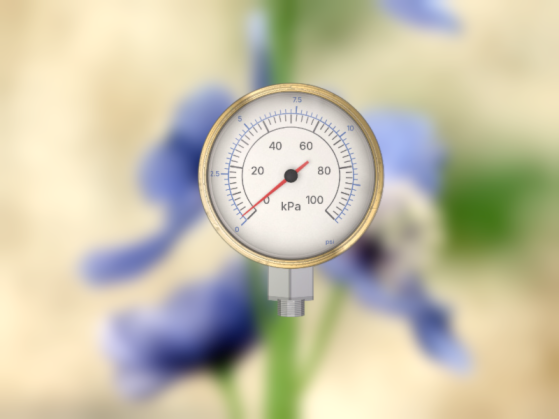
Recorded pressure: 2 kPa
